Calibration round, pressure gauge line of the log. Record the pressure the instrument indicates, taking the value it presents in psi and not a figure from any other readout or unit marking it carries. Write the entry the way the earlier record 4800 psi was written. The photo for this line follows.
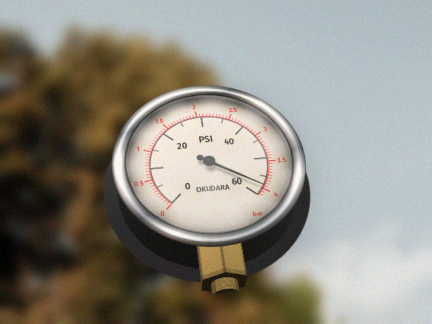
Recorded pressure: 57.5 psi
